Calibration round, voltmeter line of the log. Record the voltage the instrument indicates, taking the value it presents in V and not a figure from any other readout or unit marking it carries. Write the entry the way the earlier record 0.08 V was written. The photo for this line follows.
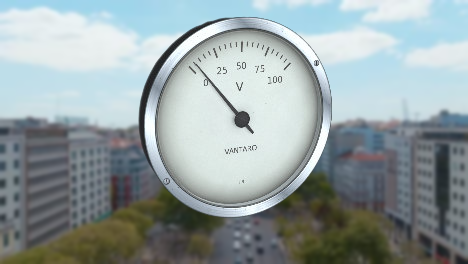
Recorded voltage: 5 V
